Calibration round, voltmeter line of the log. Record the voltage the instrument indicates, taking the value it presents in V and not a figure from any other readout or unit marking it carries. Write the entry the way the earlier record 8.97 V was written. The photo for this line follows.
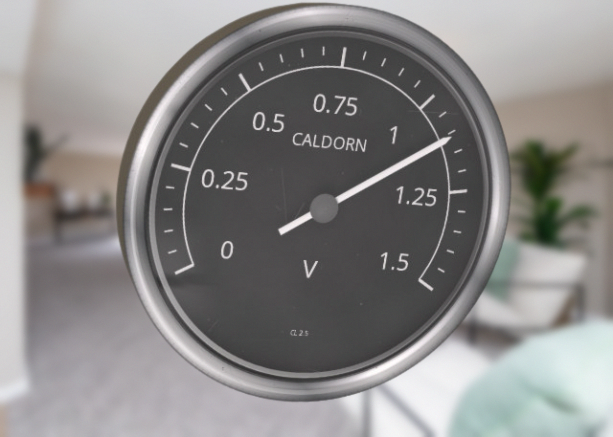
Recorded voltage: 1.1 V
